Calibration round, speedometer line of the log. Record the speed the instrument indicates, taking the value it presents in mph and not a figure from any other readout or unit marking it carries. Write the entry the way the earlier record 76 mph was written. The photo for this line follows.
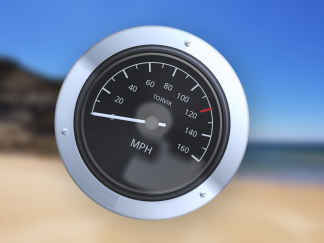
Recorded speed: 0 mph
